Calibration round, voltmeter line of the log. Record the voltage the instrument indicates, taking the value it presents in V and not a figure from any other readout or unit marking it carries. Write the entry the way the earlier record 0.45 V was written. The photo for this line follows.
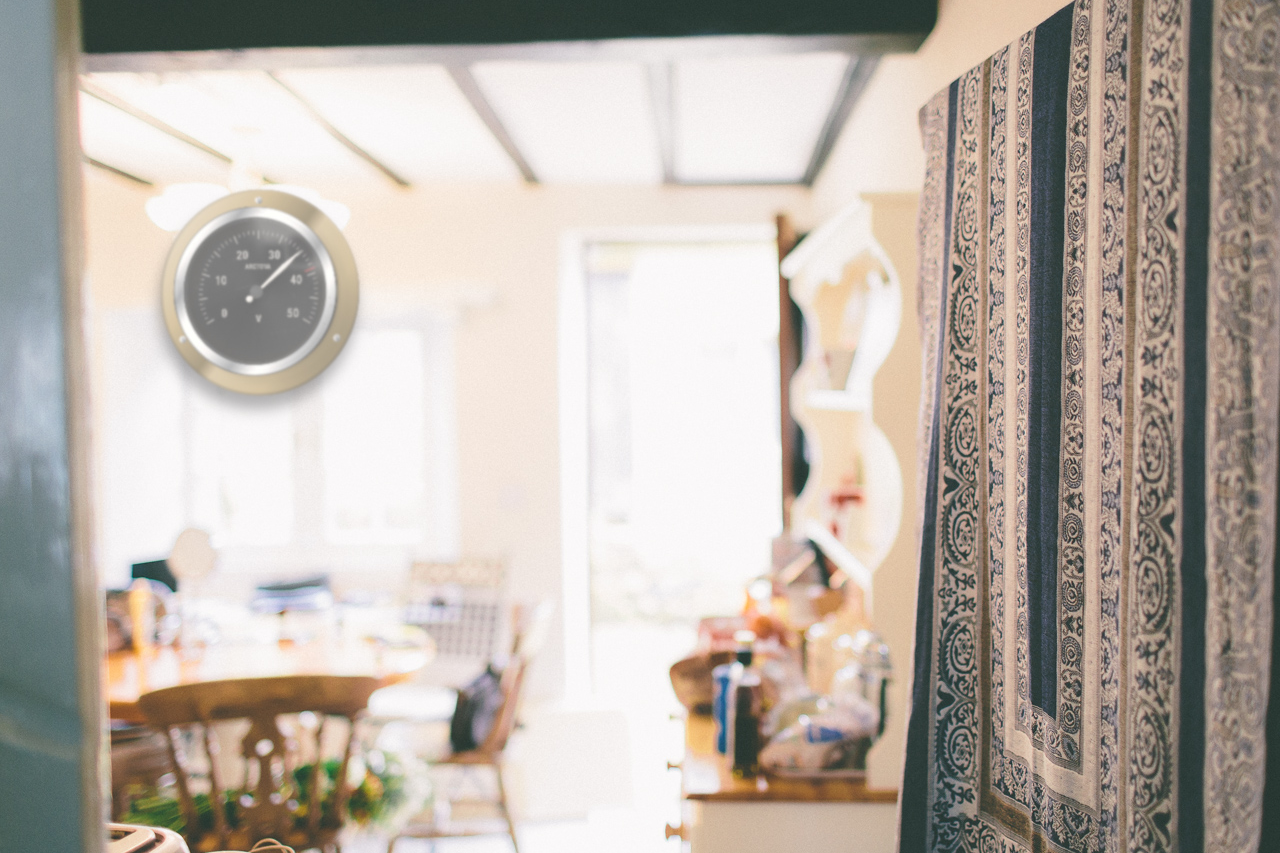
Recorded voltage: 35 V
